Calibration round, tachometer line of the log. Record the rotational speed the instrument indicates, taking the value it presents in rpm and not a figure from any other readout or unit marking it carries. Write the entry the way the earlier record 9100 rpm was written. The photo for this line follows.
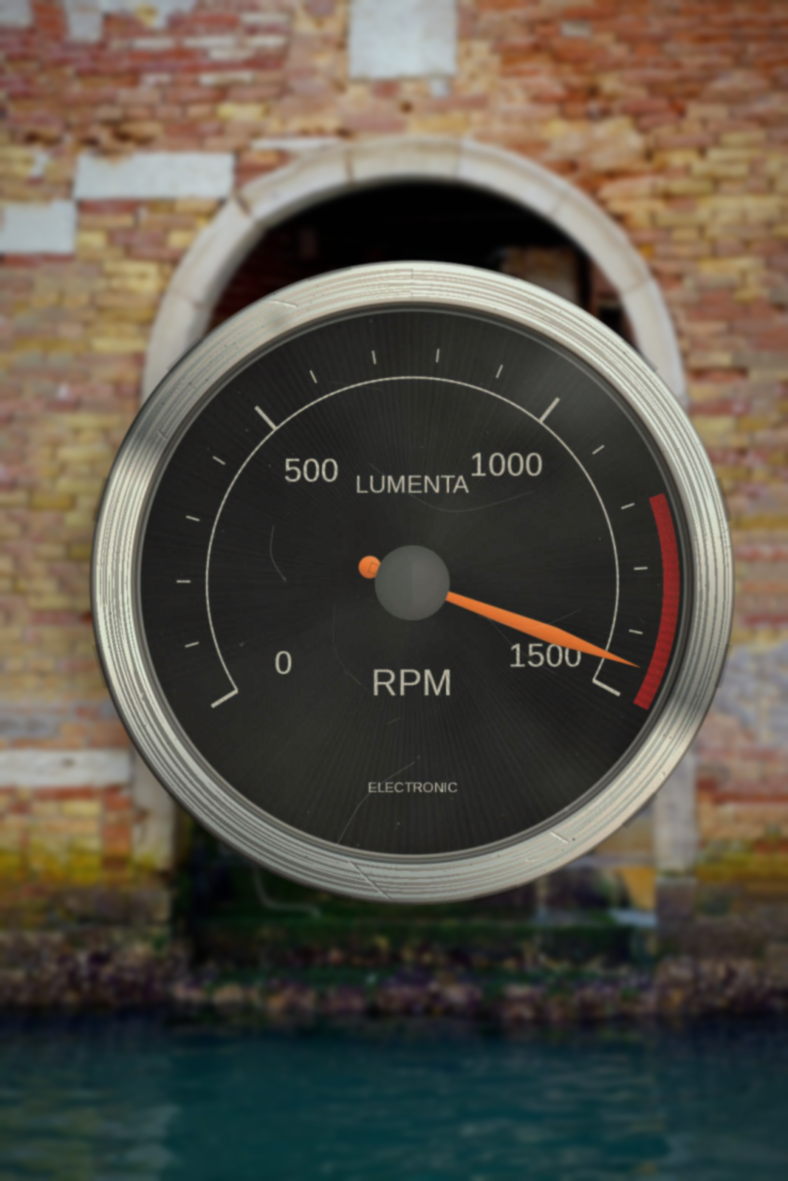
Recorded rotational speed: 1450 rpm
